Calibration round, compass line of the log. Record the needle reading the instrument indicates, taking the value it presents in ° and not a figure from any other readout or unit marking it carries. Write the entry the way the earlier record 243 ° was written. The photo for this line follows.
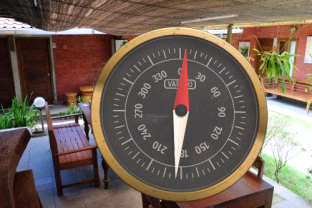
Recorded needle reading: 5 °
